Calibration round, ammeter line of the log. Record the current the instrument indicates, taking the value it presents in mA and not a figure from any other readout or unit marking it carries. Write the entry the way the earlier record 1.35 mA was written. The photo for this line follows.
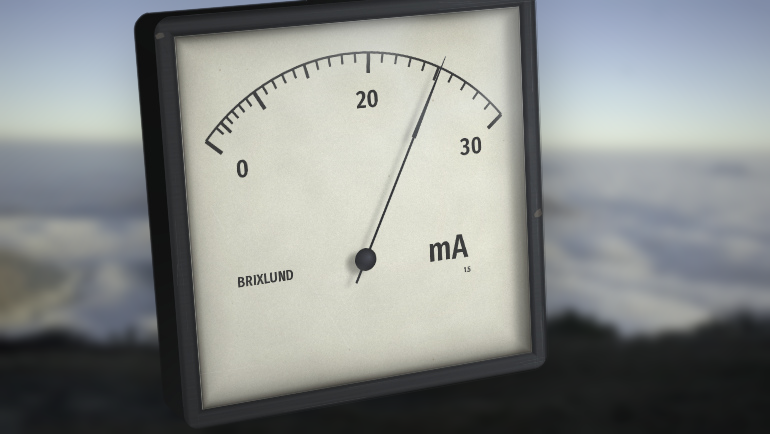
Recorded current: 25 mA
